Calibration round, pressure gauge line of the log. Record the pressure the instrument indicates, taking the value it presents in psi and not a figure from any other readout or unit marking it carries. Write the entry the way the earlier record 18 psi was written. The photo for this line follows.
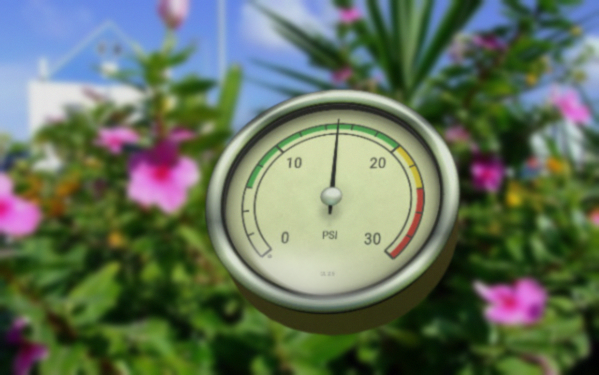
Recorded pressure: 15 psi
